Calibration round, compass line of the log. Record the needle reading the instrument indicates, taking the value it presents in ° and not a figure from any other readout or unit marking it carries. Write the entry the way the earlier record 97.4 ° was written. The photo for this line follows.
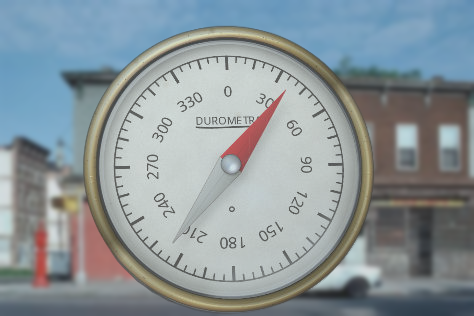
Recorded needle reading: 37.5 °
